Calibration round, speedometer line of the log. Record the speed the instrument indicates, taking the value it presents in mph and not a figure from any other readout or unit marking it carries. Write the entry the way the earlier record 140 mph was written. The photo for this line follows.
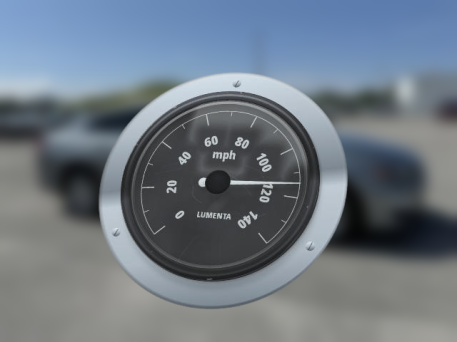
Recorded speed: 115 mph
